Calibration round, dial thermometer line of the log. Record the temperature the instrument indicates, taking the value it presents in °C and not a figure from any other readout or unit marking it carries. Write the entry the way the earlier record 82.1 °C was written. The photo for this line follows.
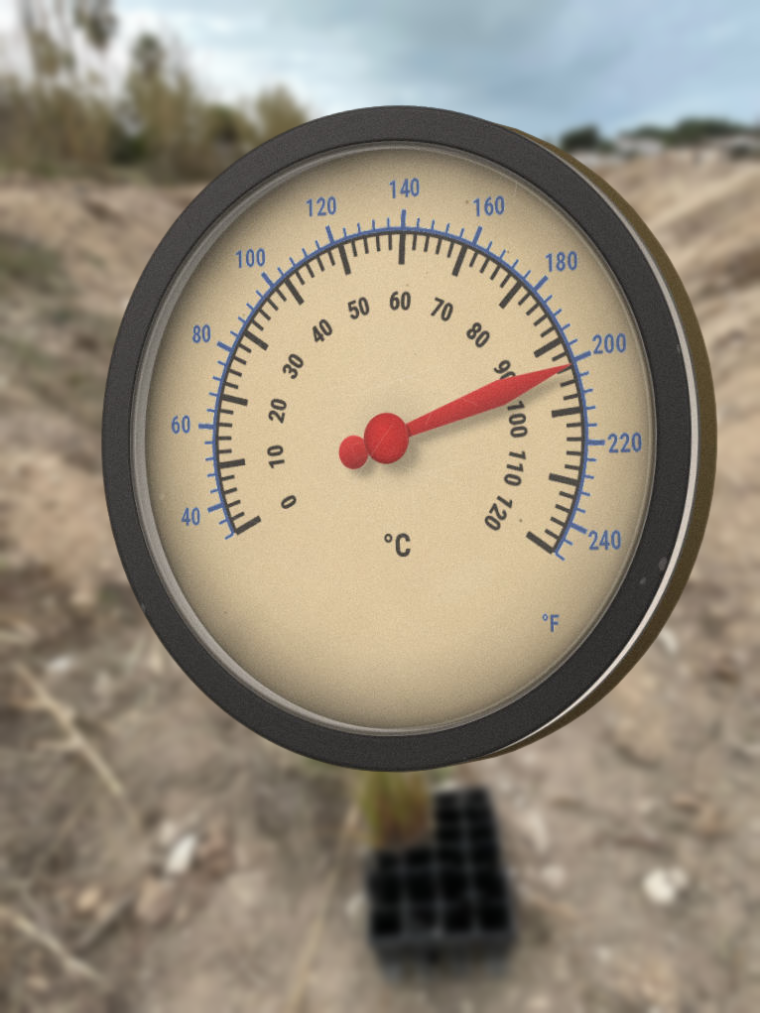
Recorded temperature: 94 °C
